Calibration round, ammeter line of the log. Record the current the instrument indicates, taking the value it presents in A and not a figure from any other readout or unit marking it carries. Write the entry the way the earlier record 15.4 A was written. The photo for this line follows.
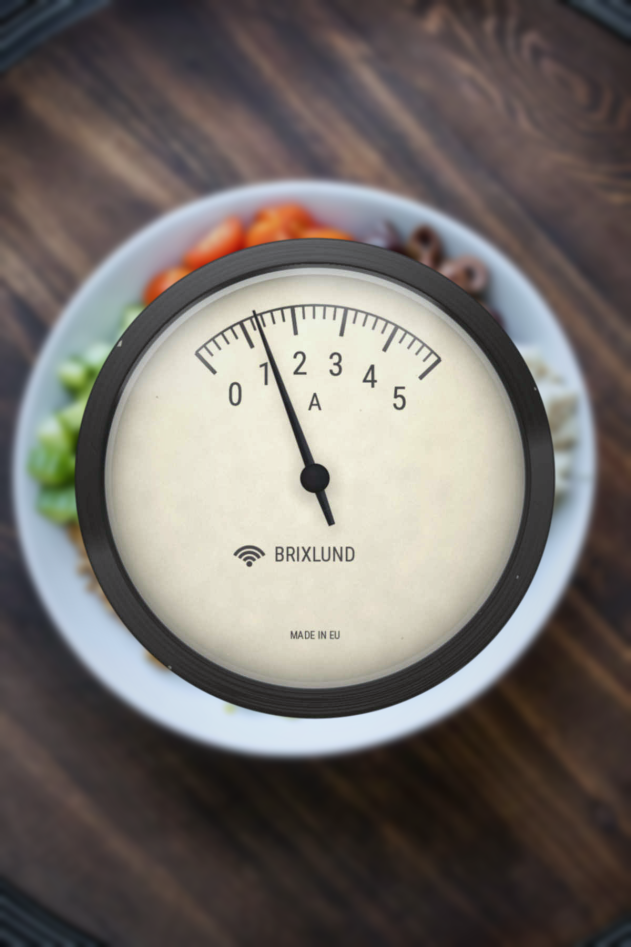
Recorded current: 1.3 A
